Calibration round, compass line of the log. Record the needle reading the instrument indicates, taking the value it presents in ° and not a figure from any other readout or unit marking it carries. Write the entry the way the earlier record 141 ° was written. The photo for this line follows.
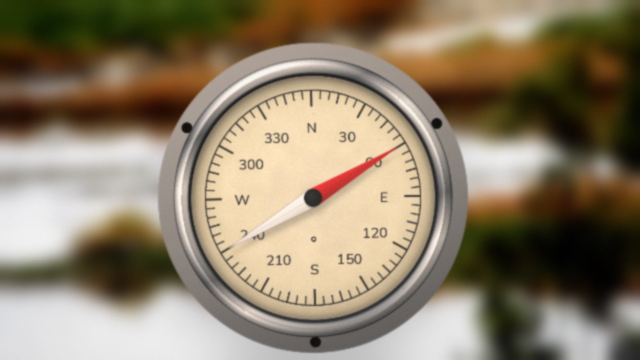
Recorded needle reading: 60 °
